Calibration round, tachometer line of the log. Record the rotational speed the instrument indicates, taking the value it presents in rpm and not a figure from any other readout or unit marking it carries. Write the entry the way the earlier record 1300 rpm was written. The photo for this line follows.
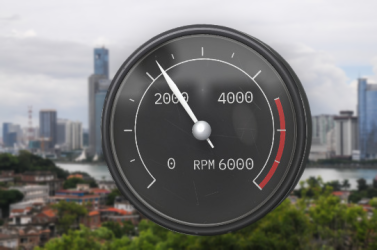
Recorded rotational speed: 2250 rpm
